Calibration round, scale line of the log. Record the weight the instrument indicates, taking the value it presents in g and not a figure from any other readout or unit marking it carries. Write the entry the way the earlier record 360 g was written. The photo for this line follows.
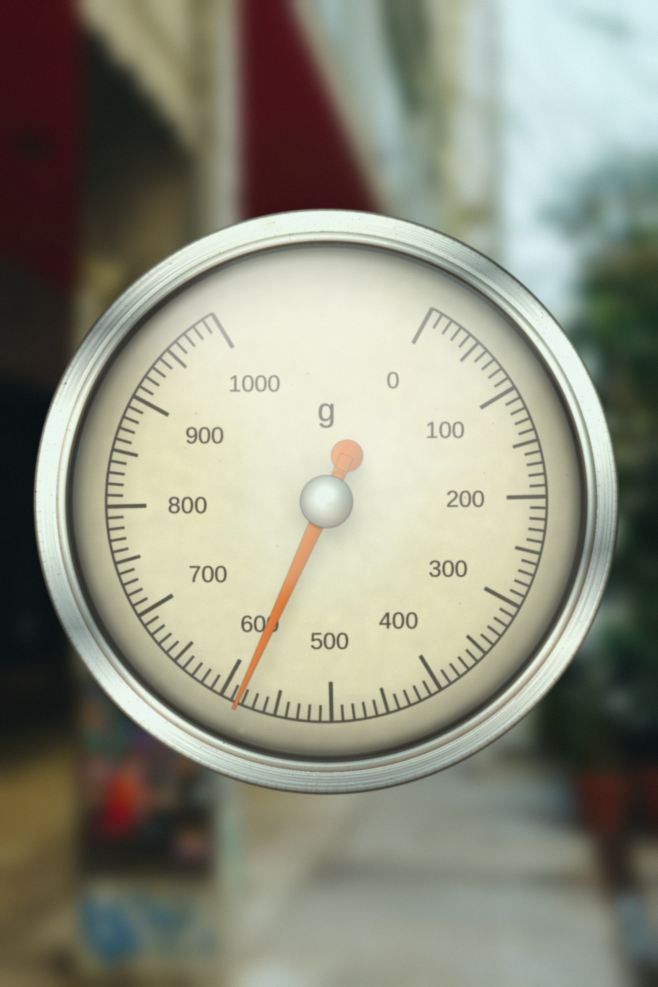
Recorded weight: 585 g
